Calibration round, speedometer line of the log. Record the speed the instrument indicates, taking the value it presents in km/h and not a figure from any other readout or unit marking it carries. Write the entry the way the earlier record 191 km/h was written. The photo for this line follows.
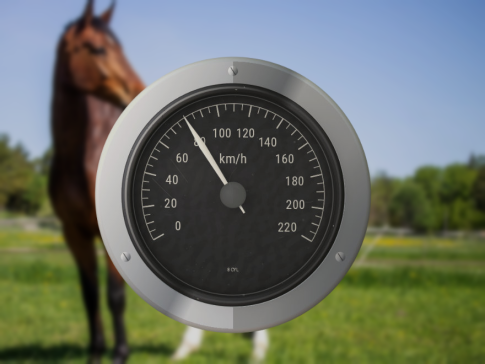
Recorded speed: 80 km/h
